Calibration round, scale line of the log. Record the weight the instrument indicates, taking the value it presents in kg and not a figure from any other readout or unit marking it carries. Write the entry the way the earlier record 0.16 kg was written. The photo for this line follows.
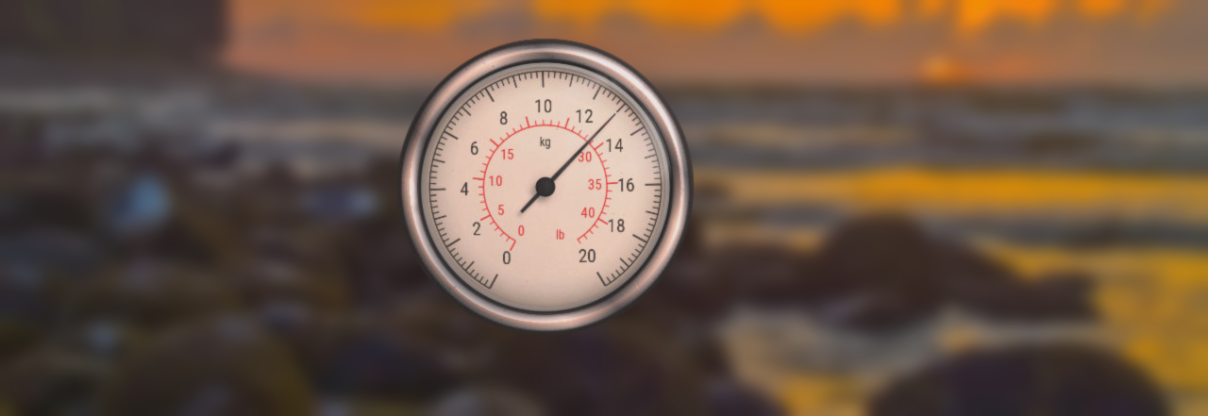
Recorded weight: 13 kg
